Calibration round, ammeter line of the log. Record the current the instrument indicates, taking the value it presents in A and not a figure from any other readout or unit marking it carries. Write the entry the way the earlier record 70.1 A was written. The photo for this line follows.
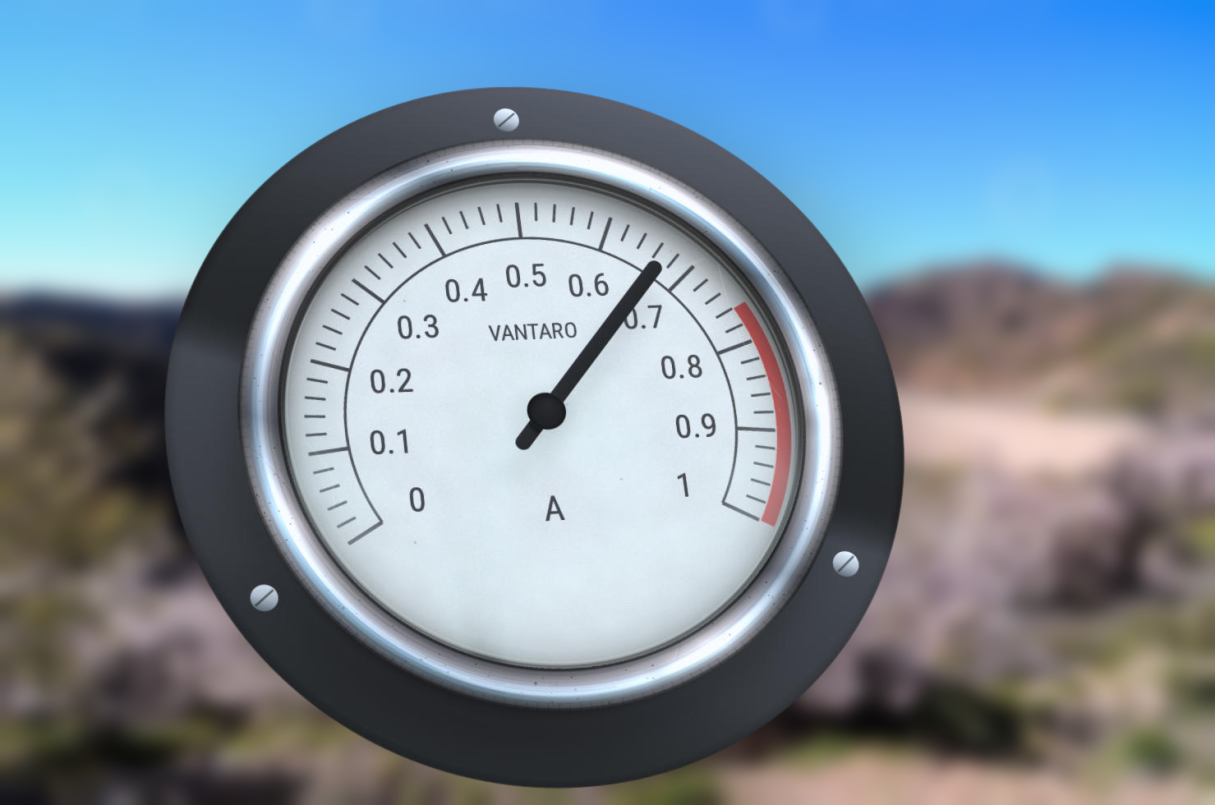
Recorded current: 0.67 A
